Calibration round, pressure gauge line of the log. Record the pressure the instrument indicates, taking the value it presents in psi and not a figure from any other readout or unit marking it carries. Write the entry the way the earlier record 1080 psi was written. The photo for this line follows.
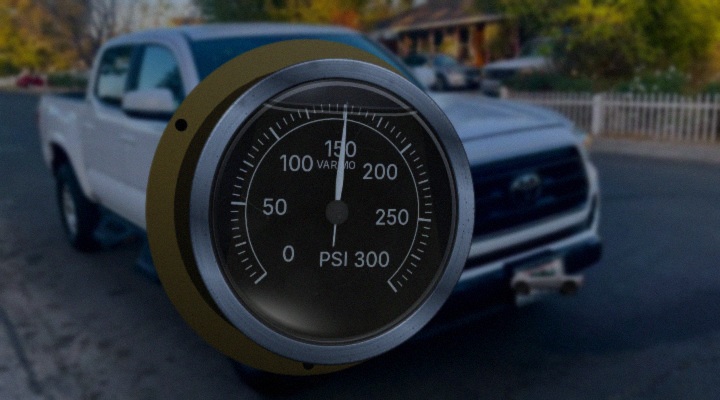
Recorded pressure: 150 psi
